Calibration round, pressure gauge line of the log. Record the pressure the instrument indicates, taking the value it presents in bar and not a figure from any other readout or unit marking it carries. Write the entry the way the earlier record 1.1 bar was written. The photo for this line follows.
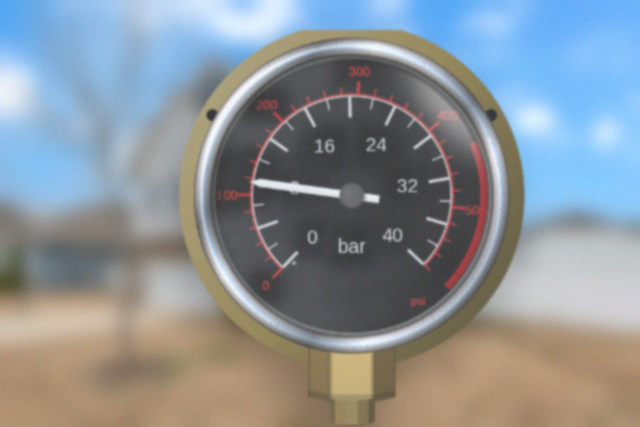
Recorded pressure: 8 bar
